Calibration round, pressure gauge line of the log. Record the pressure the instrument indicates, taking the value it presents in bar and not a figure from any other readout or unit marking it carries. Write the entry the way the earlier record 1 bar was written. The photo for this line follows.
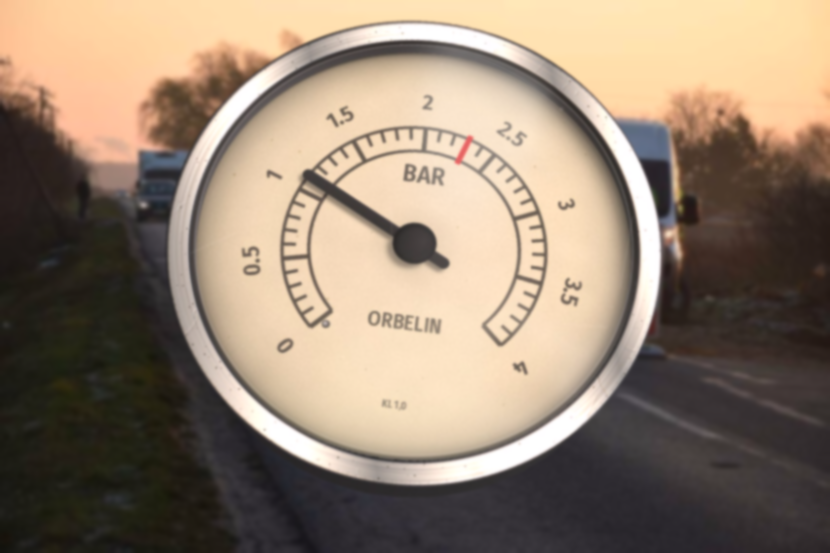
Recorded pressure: 1.1 bar
